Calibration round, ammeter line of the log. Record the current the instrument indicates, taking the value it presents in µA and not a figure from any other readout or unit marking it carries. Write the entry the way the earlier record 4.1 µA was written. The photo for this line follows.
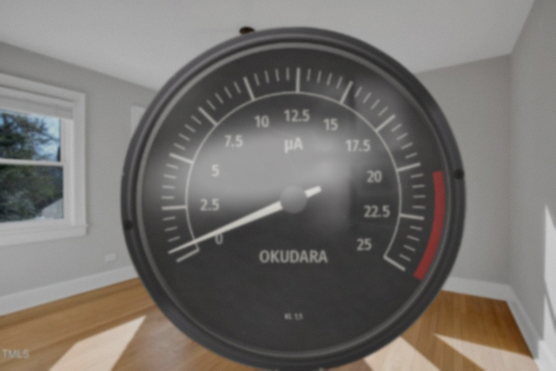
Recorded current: 0.5 µA
